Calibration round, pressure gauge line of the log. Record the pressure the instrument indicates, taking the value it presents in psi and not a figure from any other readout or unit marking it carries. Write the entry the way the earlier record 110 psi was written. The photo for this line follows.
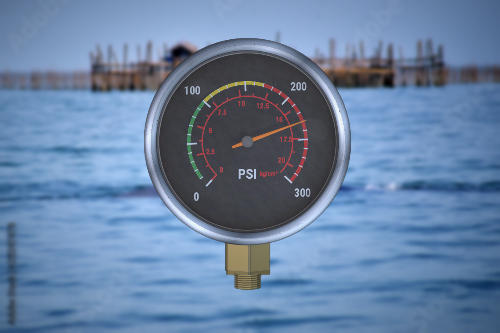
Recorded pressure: 230 psi
